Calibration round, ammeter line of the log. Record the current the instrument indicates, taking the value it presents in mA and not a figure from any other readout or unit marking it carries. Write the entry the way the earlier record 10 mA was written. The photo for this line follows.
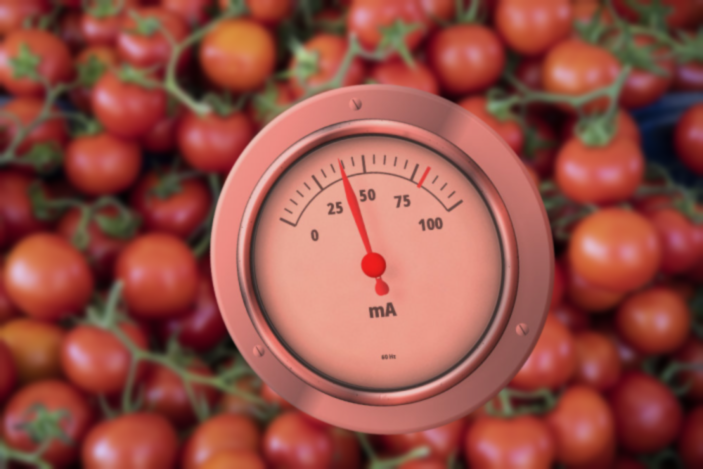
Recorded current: 40 mA
